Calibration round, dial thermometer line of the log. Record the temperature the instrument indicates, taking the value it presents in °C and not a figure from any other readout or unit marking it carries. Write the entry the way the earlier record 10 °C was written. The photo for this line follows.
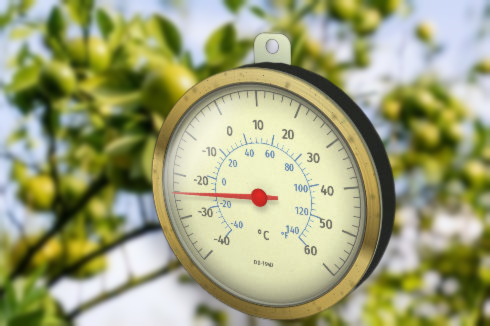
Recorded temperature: -24 °C
